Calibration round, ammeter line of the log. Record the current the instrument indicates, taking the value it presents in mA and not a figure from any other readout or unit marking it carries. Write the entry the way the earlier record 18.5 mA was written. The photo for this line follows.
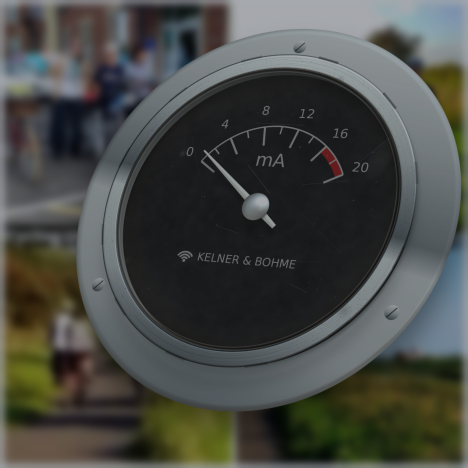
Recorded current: 1 mA
